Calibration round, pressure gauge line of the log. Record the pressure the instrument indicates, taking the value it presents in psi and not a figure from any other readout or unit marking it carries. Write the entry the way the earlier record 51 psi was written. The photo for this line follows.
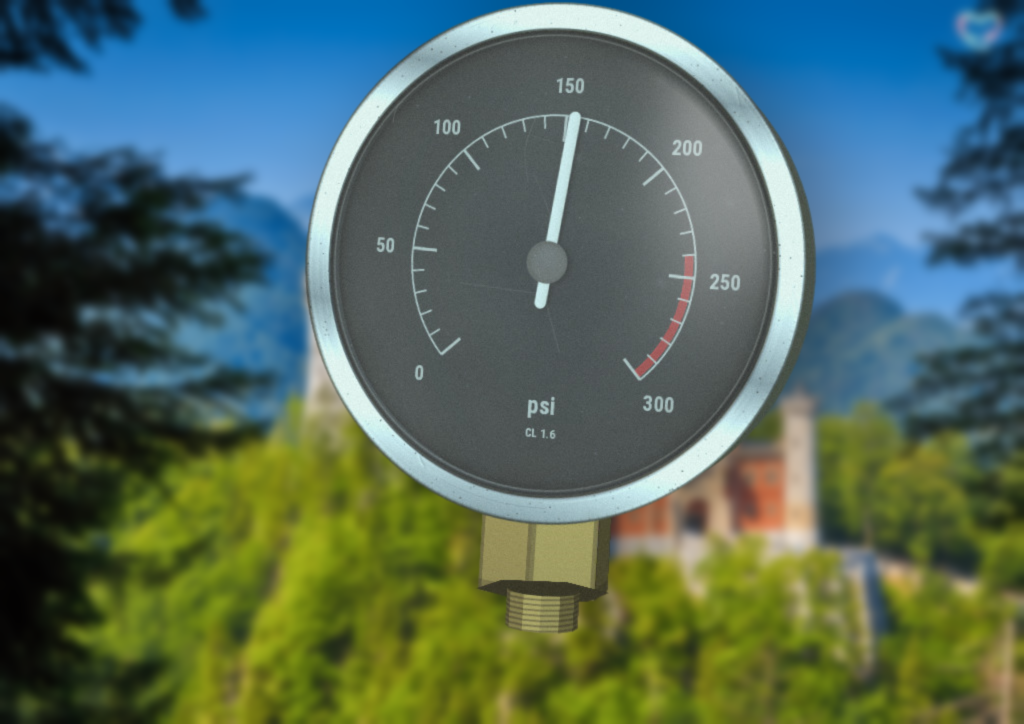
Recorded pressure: 155 psi
